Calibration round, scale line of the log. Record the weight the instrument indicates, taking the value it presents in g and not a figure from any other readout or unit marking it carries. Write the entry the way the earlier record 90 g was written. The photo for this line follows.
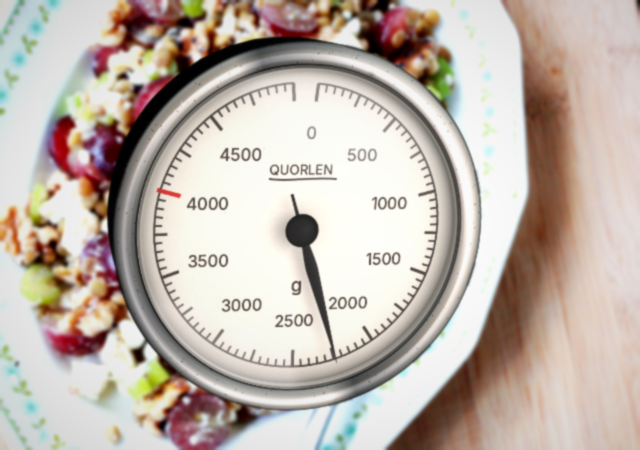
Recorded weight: 2250 g
